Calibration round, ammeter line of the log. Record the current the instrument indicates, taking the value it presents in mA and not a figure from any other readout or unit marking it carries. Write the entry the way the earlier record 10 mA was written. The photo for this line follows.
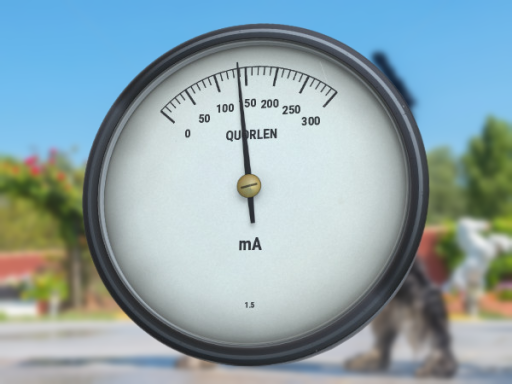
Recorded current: 140 mA
